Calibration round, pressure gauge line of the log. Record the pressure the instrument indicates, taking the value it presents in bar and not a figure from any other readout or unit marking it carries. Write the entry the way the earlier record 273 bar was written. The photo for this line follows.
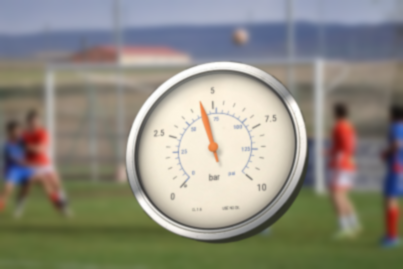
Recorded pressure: 4.5 bar
